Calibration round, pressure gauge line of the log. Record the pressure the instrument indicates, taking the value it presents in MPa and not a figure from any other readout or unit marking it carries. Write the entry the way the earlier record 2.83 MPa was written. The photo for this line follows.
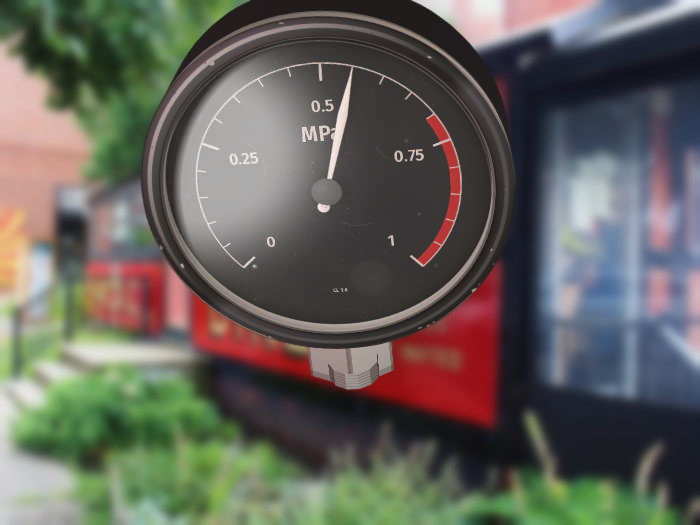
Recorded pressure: 0.55 MPa
